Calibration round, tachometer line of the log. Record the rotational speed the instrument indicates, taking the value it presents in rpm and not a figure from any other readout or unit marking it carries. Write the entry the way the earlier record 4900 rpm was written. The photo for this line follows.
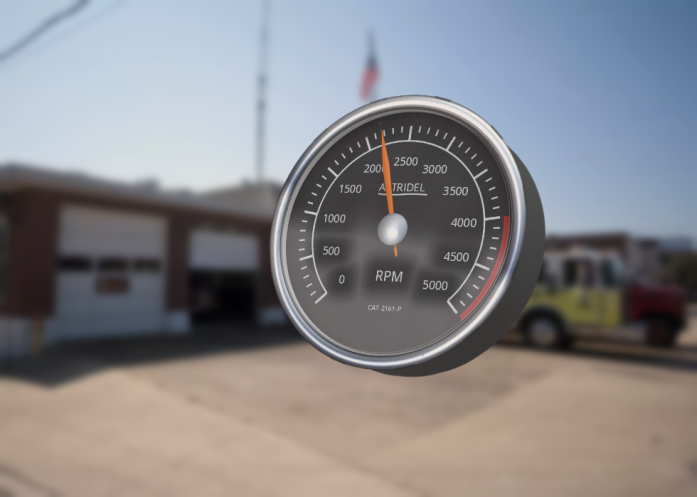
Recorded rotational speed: 2200 rpm
